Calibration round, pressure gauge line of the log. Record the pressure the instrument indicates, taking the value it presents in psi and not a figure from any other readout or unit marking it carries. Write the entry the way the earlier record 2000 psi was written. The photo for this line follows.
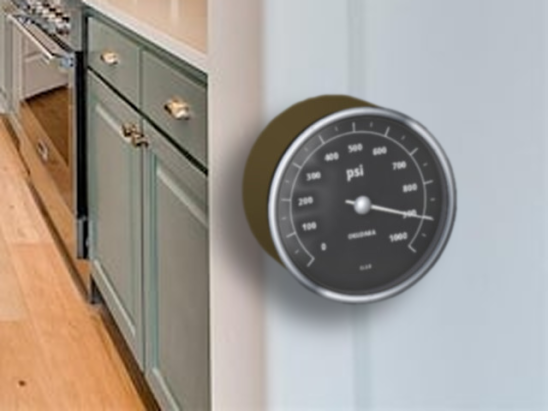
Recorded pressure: 900 psi
